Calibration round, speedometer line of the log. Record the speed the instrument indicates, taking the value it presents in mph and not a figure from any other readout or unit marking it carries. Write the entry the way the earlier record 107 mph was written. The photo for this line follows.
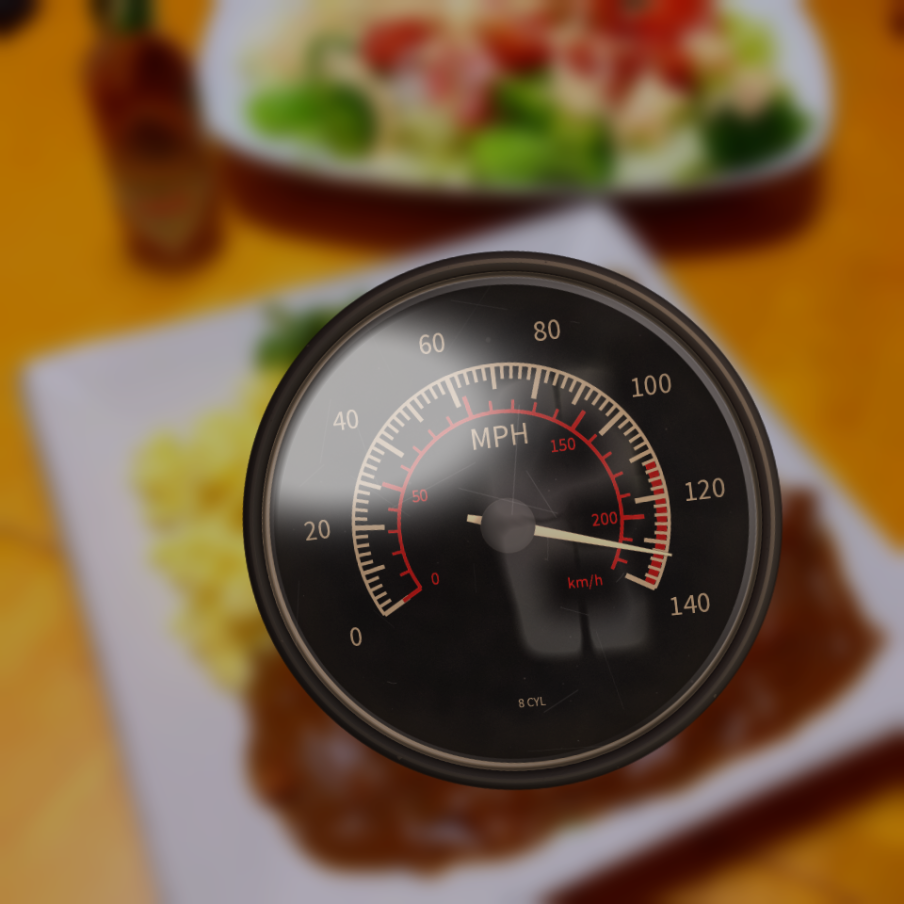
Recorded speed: 132 mph
